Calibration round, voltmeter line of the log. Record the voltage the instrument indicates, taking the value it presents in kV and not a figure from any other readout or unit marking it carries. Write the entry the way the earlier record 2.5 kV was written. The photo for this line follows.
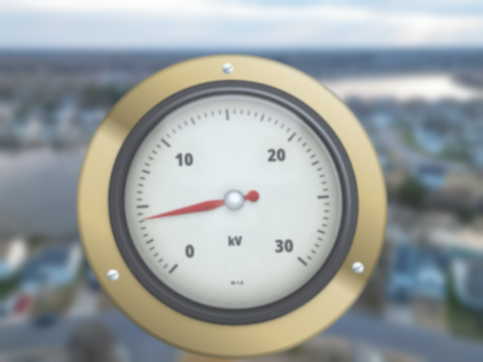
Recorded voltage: 4 kV
